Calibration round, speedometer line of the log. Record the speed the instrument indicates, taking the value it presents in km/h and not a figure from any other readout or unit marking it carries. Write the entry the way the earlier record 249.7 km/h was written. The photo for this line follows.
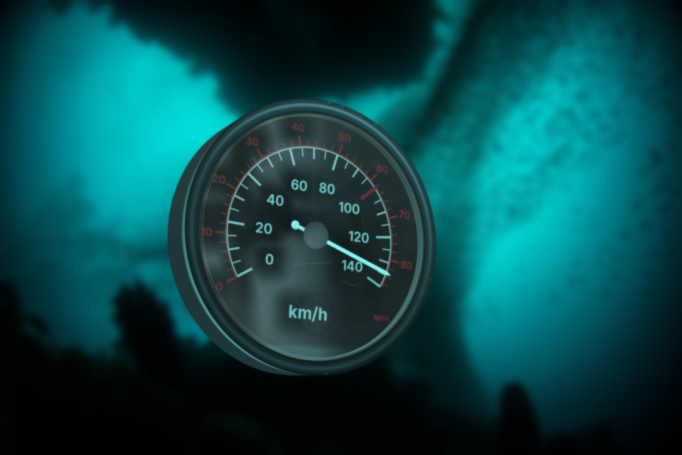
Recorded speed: 135 km/h
